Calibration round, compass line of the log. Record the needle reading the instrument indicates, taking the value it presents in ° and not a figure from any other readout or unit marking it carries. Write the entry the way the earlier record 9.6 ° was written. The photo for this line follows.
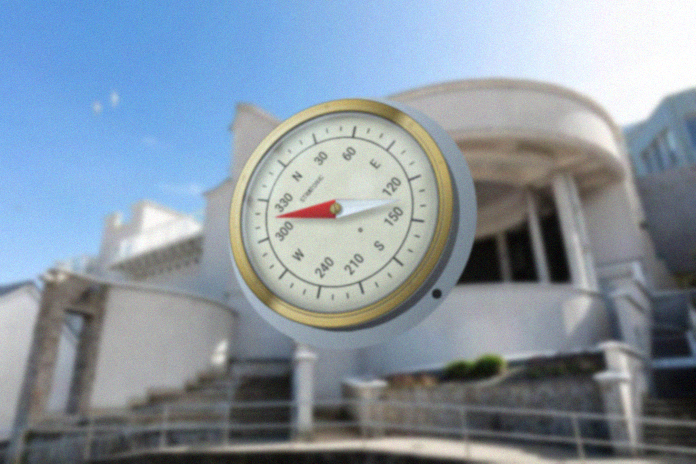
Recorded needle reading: 315 °
